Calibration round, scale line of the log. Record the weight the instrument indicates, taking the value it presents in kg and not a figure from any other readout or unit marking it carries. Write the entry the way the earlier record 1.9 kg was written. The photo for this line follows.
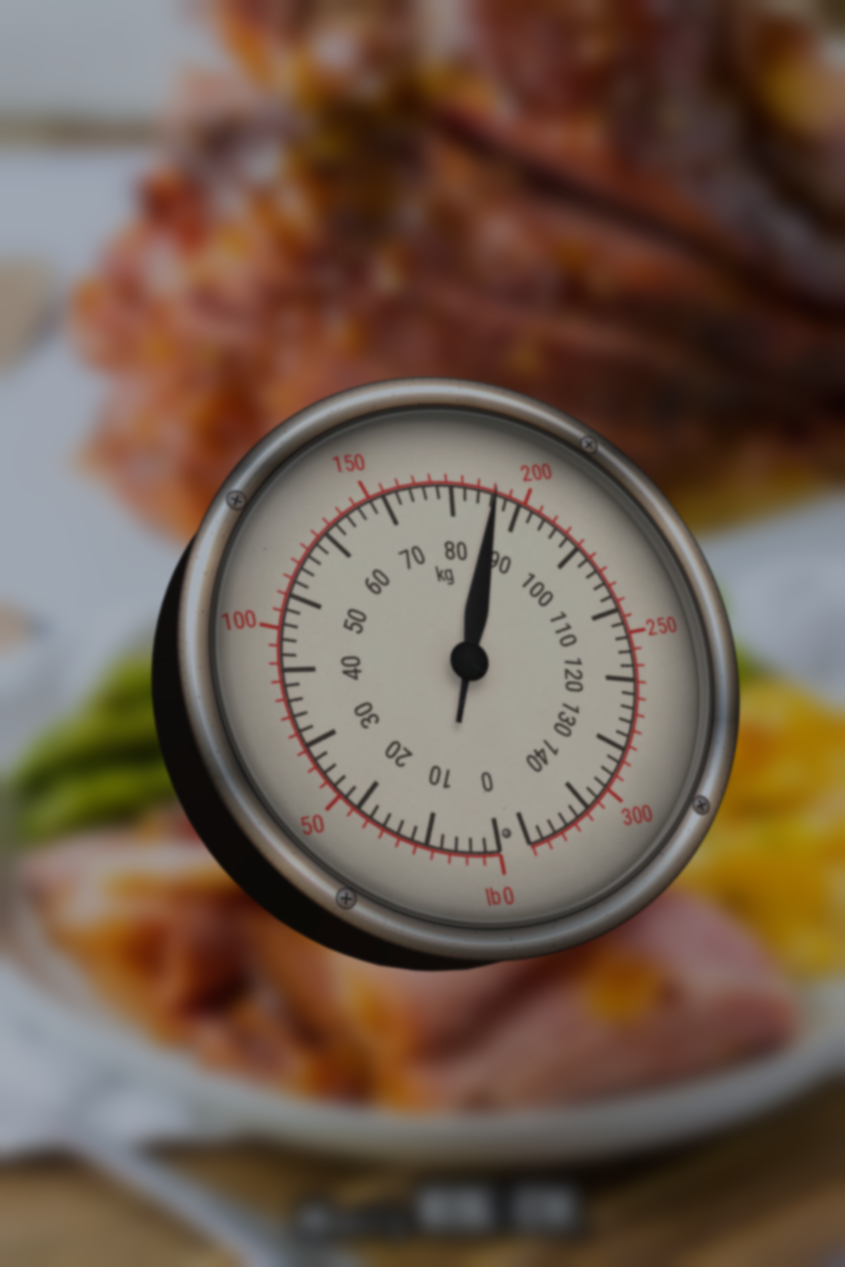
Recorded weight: 86 kg
